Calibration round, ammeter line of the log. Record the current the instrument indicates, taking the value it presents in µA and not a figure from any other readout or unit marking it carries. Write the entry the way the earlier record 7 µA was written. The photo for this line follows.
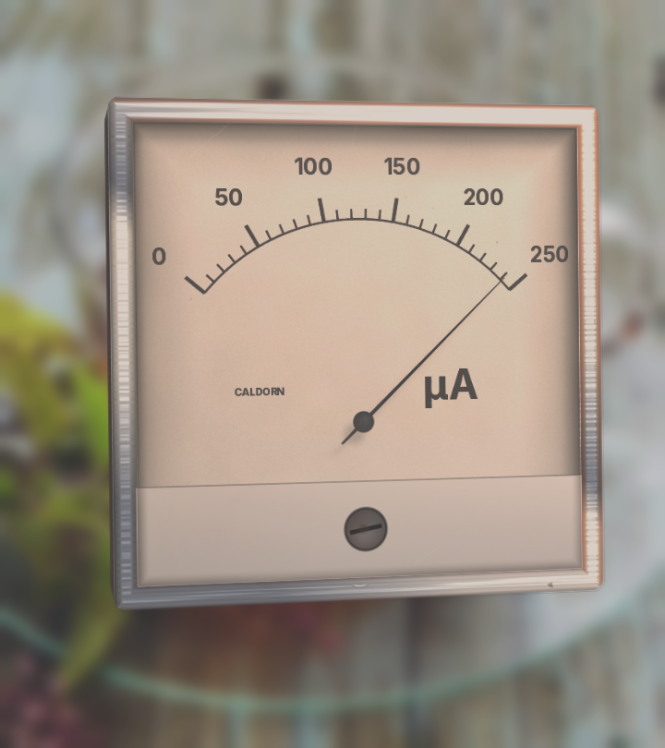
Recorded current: 240 µA
